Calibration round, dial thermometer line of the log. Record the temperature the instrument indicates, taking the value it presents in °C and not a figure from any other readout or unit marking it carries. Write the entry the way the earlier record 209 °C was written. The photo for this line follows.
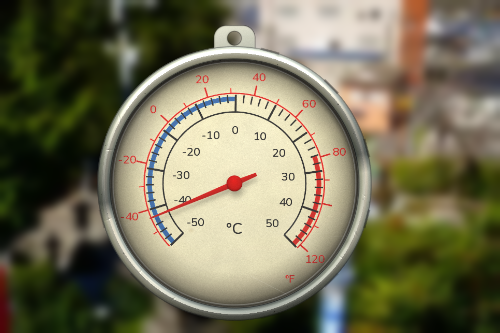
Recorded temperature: -42 °C
